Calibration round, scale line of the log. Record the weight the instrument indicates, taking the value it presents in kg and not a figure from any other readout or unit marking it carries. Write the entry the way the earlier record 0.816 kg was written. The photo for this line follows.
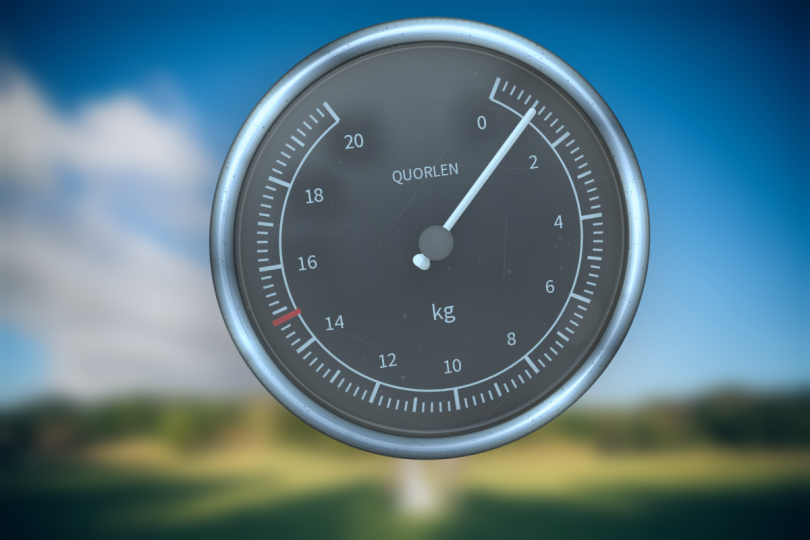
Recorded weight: 1 kg
